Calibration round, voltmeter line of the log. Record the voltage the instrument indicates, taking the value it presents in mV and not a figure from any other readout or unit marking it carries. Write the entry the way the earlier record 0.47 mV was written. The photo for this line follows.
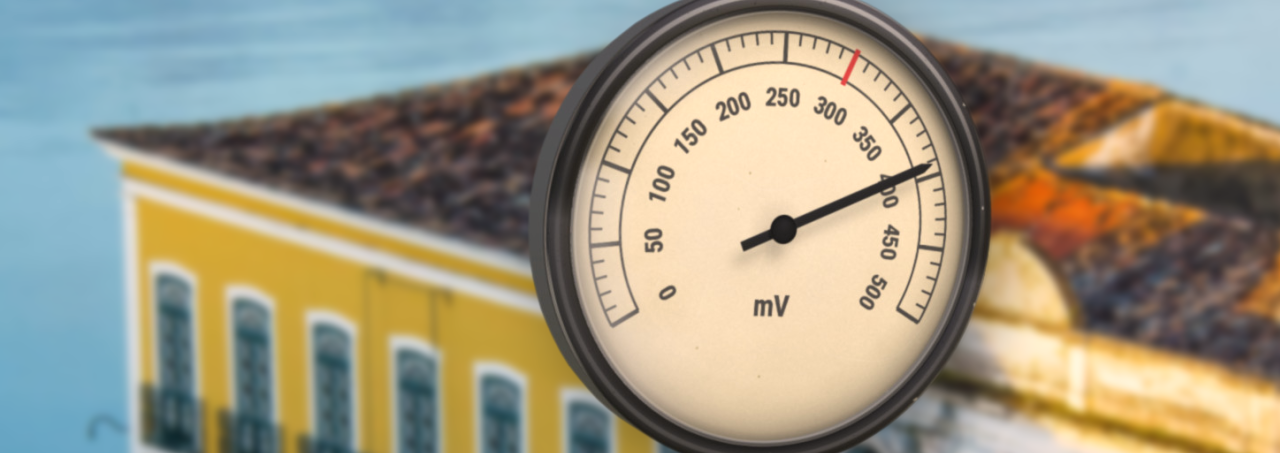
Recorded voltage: 390 mV
